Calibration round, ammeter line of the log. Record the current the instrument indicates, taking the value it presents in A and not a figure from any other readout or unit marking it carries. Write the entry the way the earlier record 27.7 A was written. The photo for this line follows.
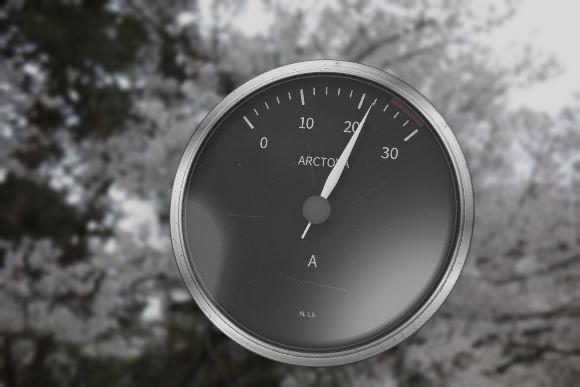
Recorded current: 22 A
